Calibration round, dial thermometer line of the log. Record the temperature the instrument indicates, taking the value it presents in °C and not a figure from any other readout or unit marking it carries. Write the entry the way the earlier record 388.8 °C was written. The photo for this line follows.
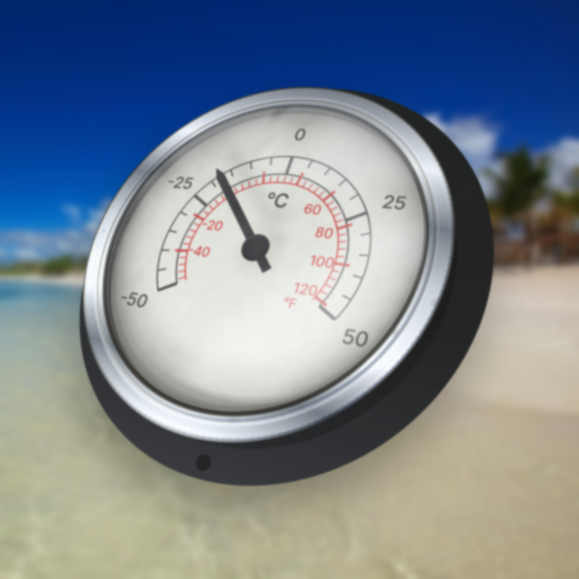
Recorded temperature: -17.5 °C
